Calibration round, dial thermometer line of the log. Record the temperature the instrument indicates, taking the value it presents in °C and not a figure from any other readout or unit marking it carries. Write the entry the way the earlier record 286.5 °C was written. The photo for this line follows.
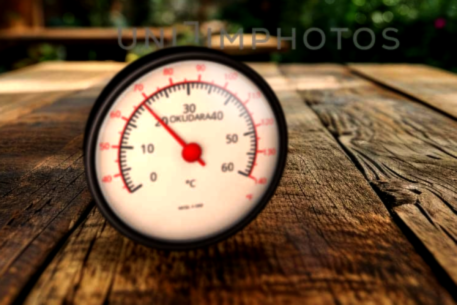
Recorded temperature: 20 °C
